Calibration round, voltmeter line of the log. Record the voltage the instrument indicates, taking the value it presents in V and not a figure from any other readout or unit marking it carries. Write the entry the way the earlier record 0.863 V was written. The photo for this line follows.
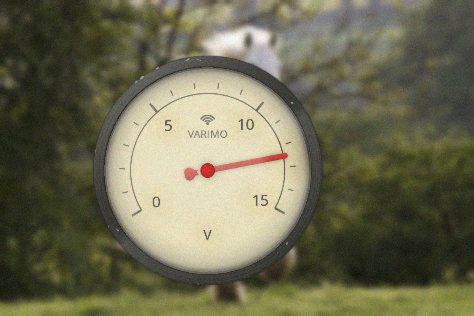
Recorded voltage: 12.5 V
